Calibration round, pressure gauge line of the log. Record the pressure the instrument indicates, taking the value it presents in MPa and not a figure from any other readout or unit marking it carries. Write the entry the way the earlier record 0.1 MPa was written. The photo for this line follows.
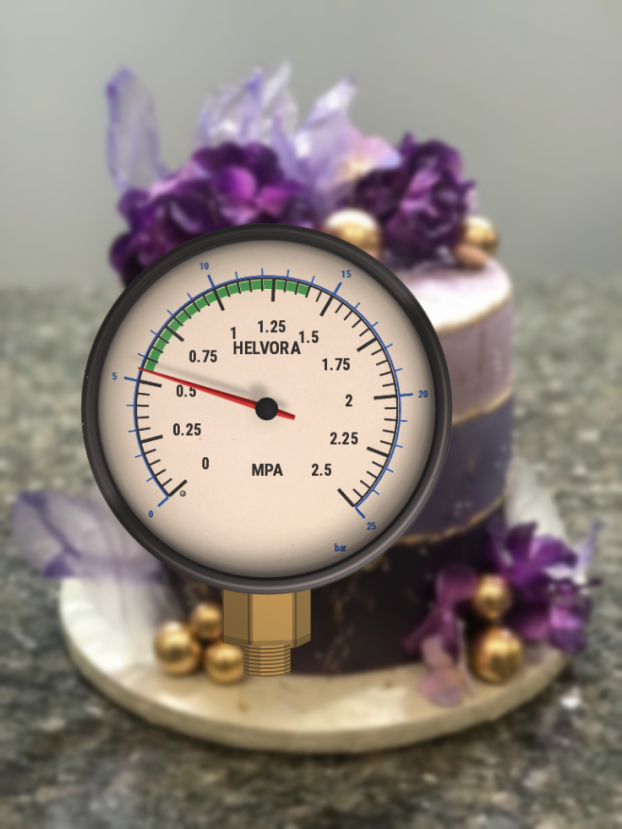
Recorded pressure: 0.55 MPa
